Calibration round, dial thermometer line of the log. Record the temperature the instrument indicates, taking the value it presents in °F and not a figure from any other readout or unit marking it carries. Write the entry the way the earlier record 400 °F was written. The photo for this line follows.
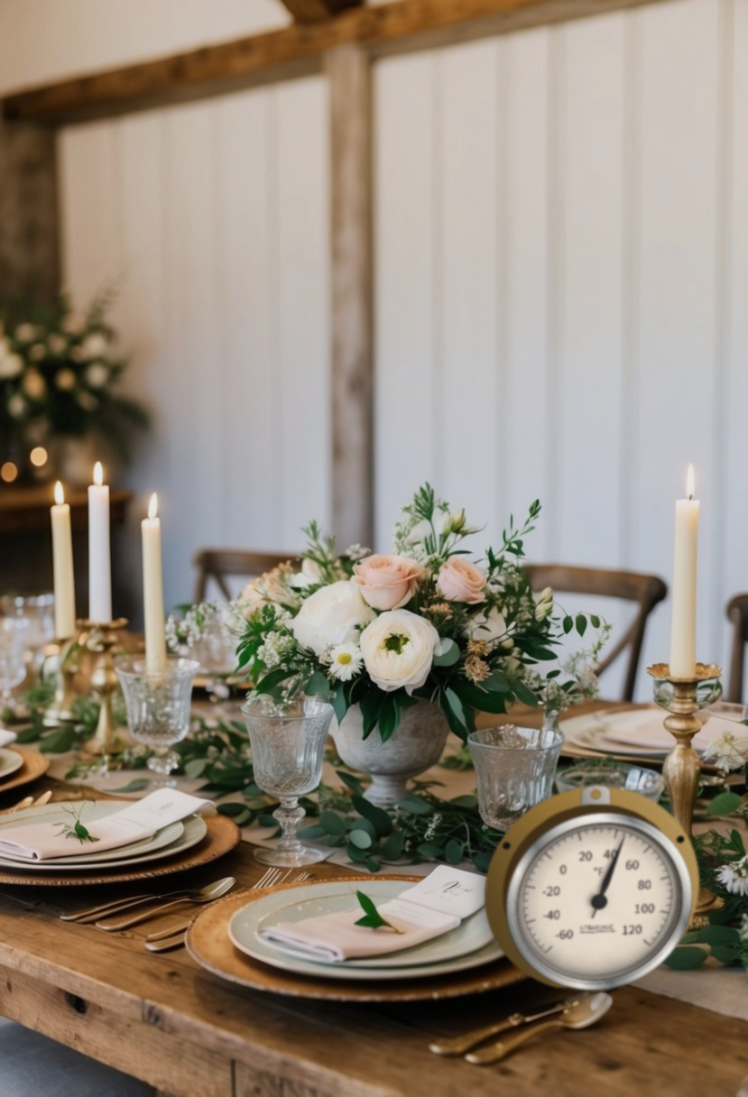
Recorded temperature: 44 °F
